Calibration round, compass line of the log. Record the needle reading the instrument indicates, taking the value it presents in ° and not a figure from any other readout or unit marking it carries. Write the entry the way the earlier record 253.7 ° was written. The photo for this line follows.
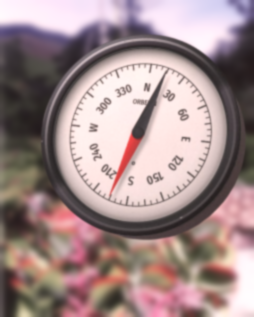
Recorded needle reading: 195 °
